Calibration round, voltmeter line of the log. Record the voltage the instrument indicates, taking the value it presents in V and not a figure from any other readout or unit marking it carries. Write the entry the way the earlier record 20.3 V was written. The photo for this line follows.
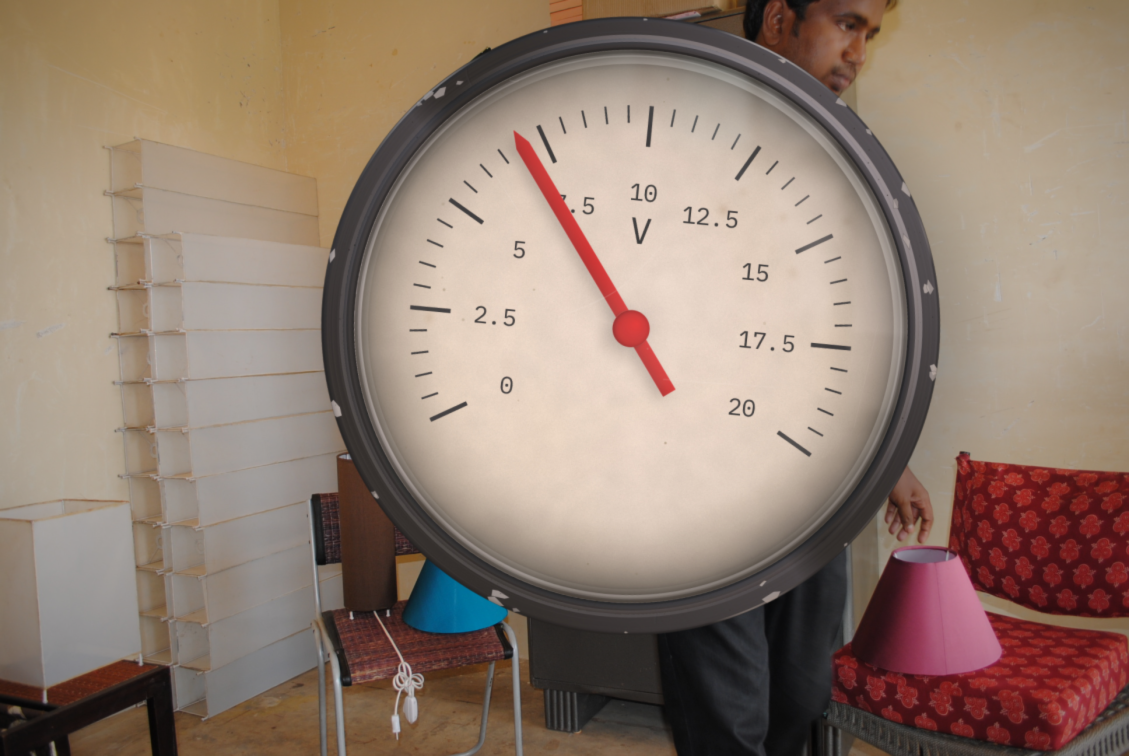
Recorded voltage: 7 V
